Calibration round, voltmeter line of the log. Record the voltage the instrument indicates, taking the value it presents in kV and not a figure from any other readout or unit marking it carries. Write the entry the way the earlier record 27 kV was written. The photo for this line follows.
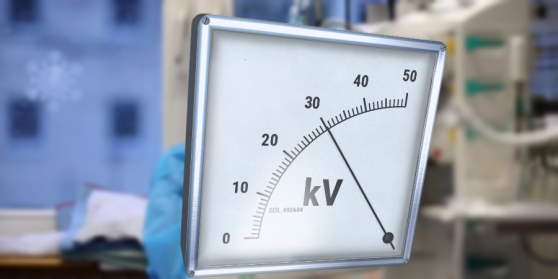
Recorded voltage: 30 kV
